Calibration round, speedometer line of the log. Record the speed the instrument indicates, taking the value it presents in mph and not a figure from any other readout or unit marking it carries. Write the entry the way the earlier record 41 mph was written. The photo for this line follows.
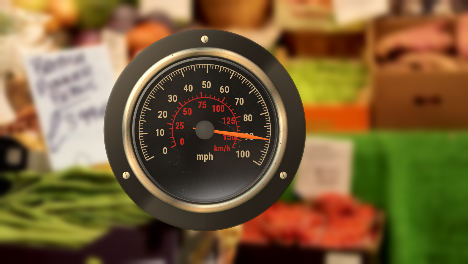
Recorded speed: 90 mph
